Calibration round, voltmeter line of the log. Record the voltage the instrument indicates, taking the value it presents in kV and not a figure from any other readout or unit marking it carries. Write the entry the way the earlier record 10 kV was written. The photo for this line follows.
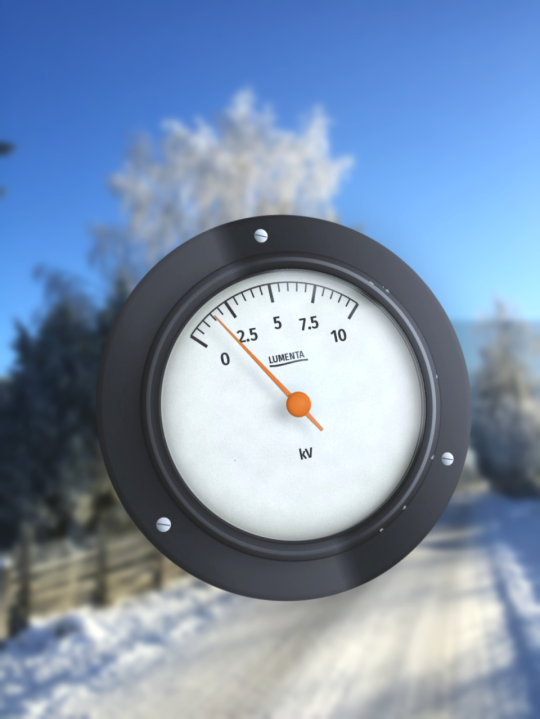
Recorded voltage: 1.5 kV
